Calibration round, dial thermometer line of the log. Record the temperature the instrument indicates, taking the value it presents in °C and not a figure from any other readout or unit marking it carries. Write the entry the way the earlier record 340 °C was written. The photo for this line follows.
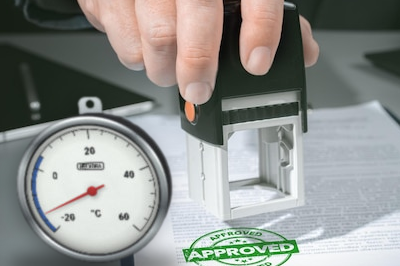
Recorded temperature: -14 °C
